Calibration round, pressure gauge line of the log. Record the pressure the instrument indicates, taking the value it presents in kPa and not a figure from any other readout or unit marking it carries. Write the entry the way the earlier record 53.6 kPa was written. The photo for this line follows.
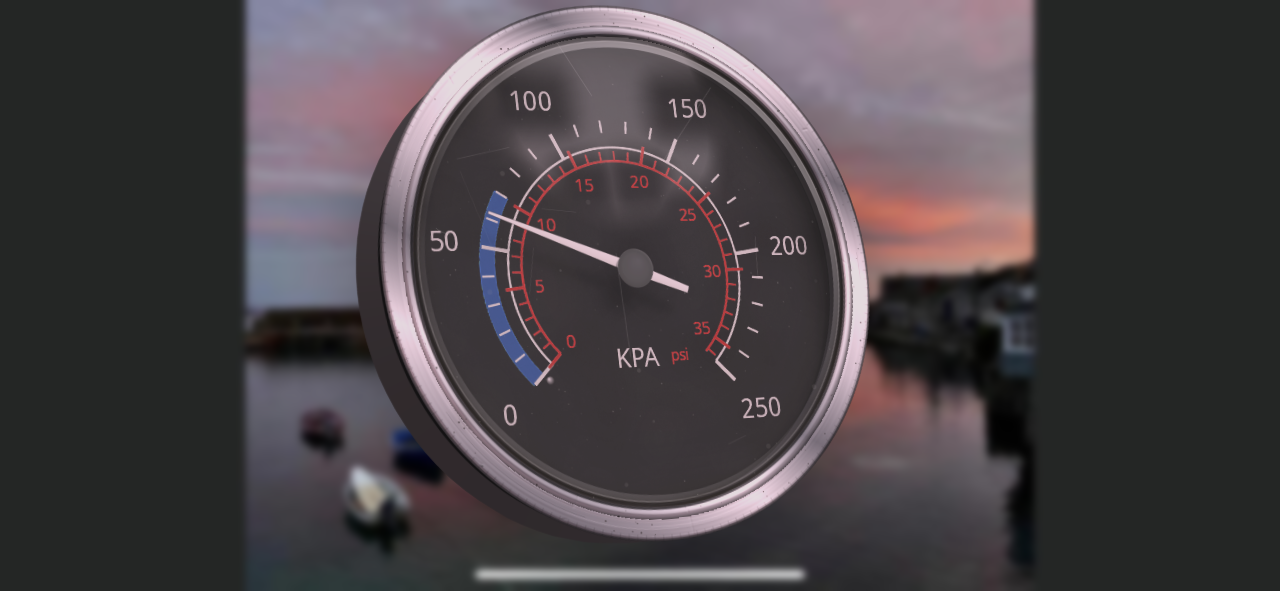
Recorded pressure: 60 kPa
